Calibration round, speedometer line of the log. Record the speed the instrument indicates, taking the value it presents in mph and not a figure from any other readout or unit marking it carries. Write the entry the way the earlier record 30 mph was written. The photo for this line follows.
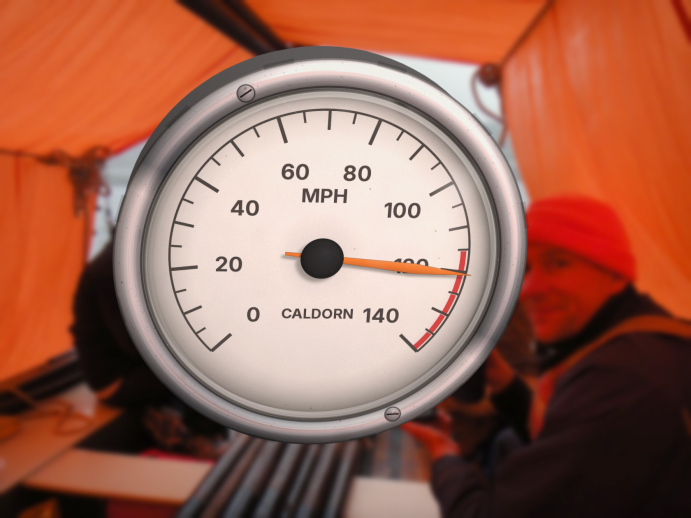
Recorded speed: 120 mph
